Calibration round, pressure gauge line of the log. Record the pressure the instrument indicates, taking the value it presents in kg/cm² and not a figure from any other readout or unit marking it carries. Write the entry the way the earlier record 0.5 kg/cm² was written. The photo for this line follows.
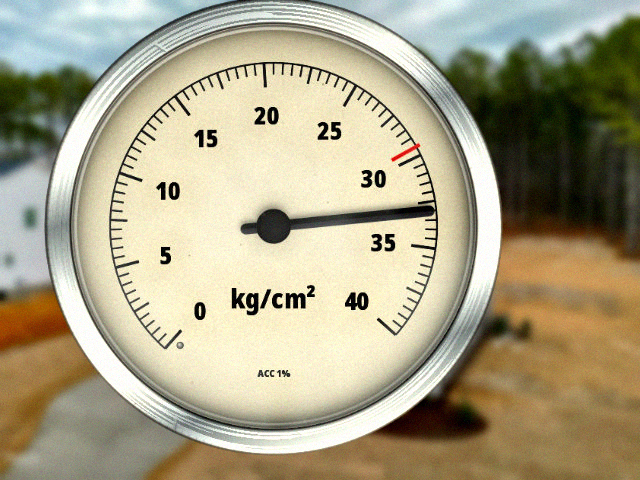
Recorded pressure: 33 kg/cm²
